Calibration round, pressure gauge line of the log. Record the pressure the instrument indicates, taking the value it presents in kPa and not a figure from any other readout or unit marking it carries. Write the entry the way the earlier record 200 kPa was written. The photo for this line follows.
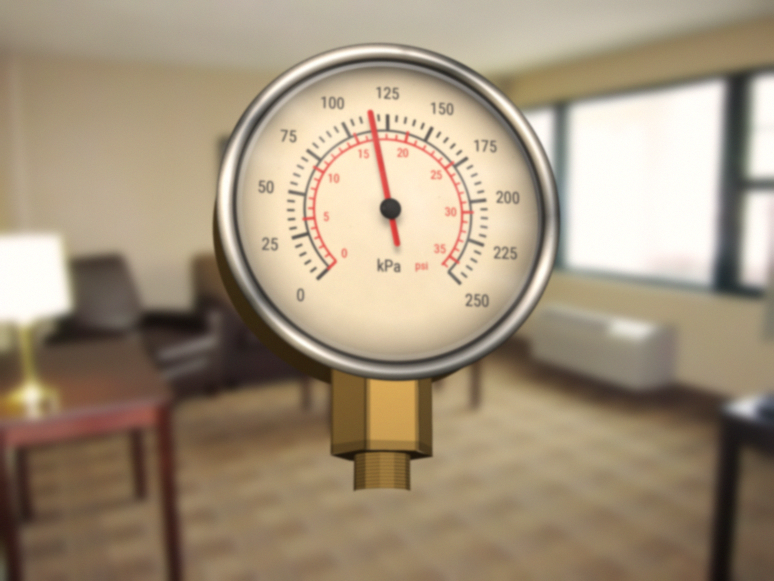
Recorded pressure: 115 kPa
